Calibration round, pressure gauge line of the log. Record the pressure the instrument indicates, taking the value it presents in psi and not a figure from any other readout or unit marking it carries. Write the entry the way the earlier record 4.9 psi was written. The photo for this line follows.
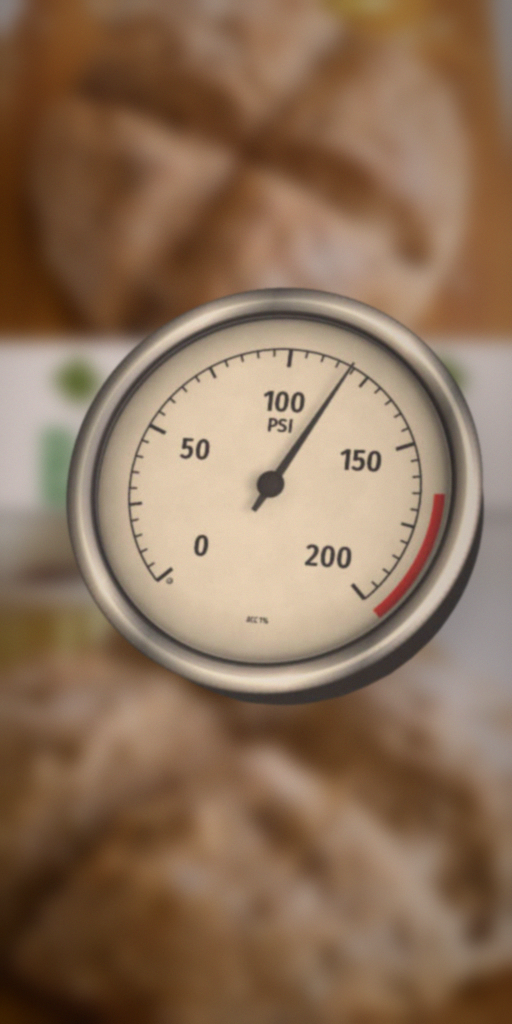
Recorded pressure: 120 psi
